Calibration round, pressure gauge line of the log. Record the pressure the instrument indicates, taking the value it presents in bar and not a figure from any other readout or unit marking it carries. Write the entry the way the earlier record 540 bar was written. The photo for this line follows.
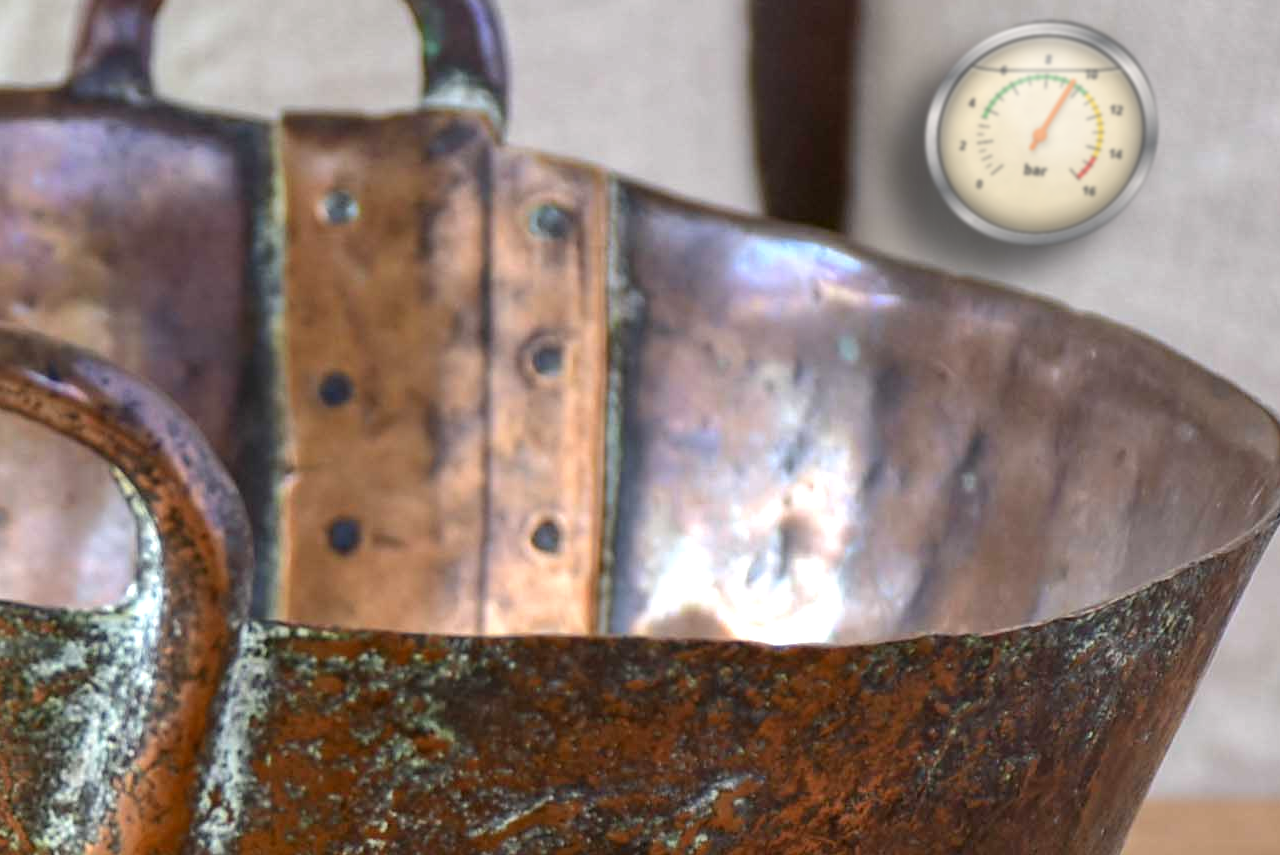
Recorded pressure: 9.5 bar
